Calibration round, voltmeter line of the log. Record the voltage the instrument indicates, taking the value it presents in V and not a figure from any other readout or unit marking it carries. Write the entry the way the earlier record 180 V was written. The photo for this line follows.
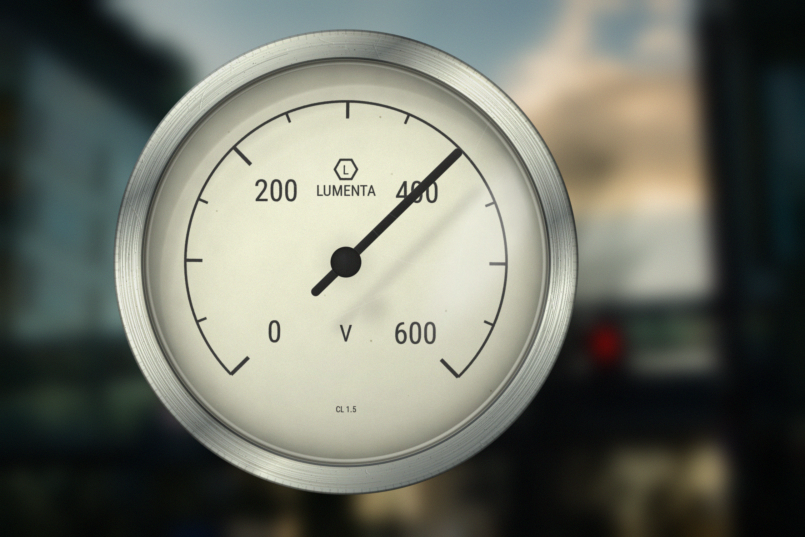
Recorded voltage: 400 V
